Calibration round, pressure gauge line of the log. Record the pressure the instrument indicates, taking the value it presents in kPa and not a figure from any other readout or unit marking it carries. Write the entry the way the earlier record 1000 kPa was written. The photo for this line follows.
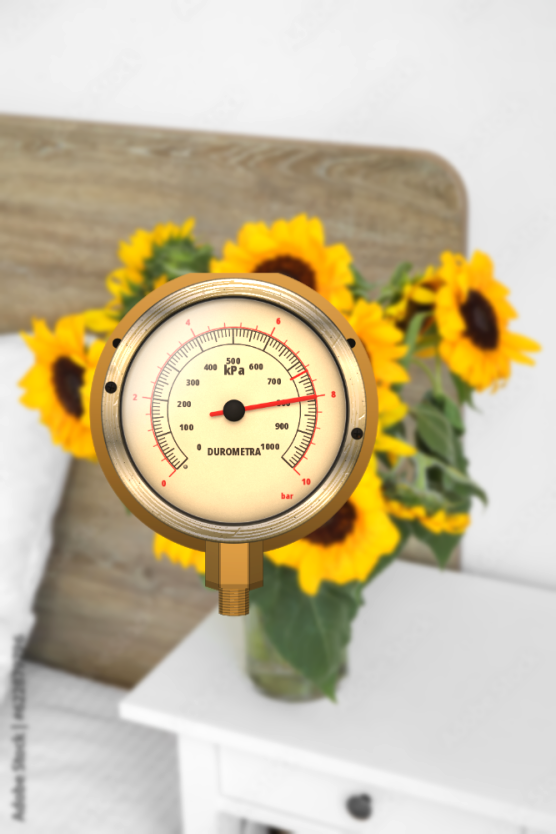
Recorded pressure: 800 kPa
